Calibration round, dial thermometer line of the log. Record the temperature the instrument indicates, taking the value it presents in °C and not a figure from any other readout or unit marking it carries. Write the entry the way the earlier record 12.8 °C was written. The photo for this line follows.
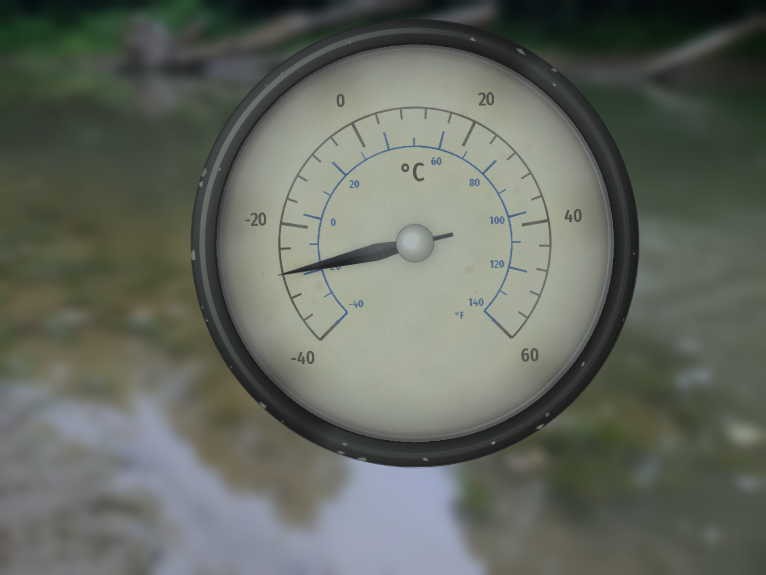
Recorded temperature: -28 °C
